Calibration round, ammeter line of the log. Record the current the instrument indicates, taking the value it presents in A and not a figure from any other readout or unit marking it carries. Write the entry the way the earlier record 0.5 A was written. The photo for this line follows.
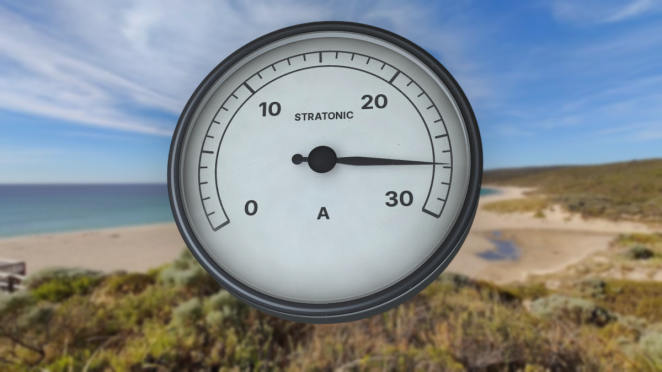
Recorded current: 27 A
